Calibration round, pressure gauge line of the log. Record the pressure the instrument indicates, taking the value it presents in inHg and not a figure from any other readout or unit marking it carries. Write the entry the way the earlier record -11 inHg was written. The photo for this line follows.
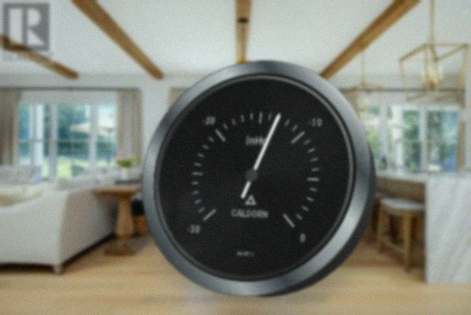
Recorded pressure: -13 inHg
